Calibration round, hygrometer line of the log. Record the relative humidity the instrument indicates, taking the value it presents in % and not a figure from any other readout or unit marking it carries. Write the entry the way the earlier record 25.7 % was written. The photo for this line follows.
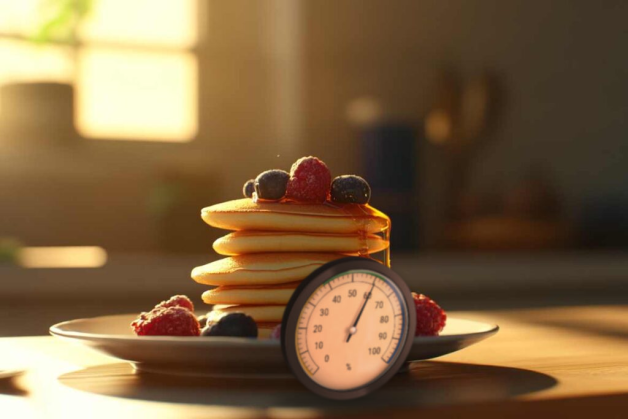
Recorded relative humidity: 60 %
